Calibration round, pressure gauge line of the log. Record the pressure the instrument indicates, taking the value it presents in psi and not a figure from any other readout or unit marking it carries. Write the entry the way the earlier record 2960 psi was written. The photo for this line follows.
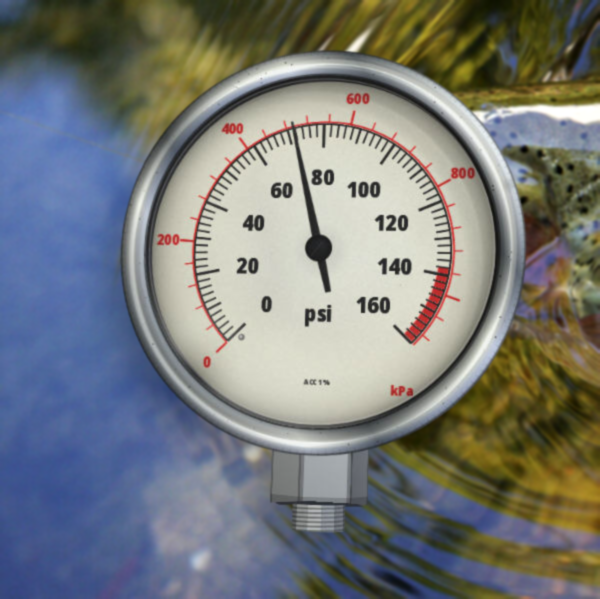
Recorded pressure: 72 psi
